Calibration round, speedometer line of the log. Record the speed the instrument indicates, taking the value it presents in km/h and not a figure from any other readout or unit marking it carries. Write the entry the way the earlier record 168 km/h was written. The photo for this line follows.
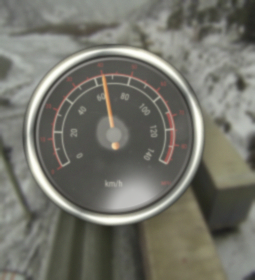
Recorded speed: 65 km/h
